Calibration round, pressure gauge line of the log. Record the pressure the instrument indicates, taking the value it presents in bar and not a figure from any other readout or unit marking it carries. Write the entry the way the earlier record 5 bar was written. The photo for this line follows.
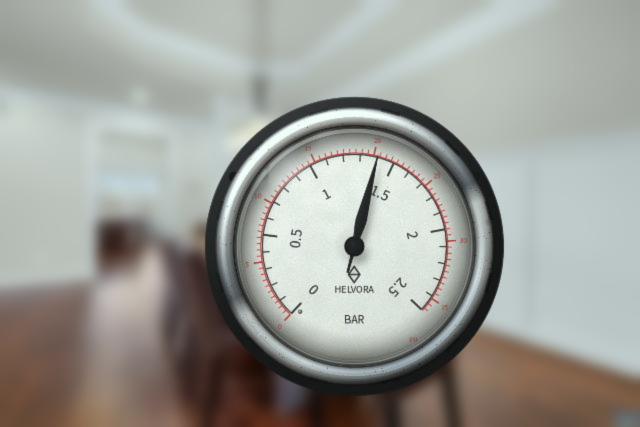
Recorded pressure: 1.4 bar
